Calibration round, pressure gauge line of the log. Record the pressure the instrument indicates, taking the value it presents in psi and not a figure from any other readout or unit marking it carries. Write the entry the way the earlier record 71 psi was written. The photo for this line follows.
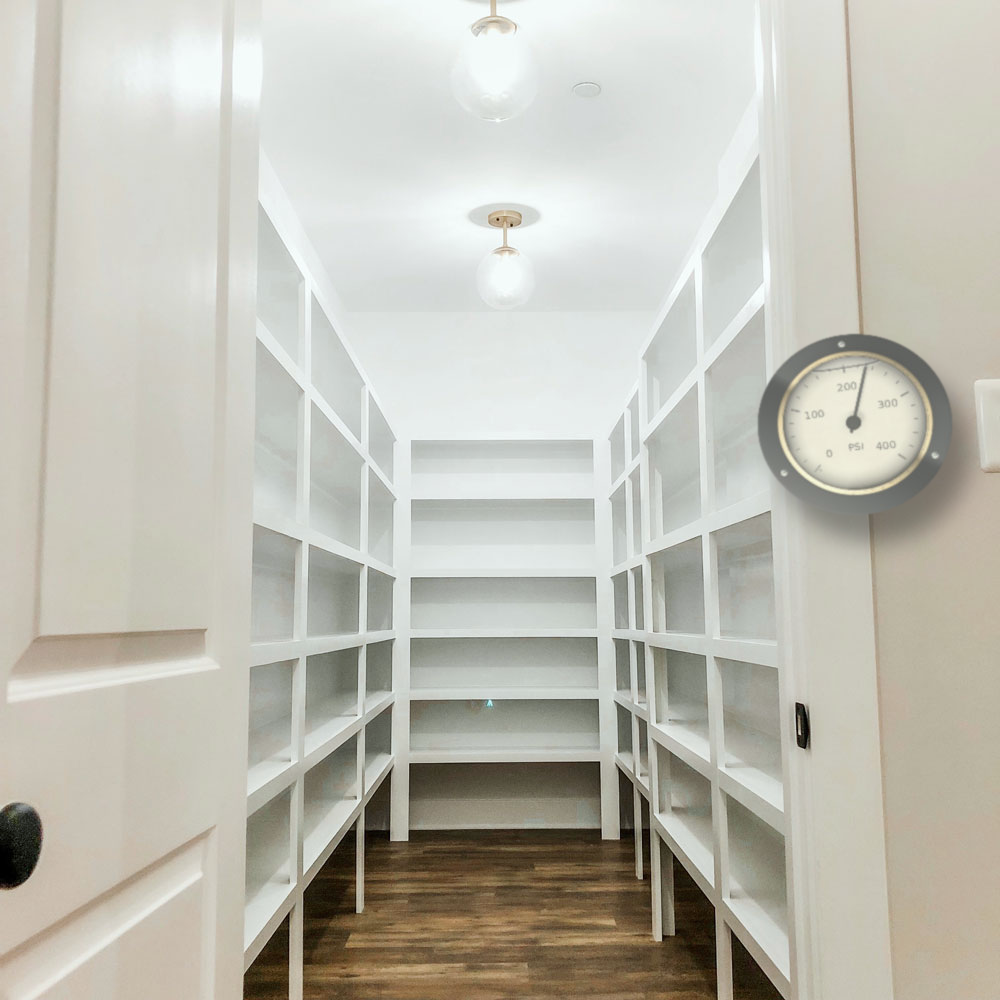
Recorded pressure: 230 psi
